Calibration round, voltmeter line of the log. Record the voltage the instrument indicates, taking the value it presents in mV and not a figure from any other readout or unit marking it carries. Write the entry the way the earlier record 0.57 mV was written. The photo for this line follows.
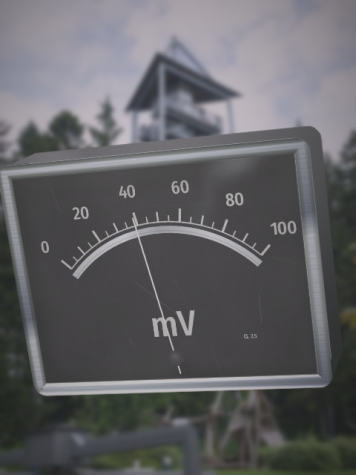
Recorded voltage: 40 mV
